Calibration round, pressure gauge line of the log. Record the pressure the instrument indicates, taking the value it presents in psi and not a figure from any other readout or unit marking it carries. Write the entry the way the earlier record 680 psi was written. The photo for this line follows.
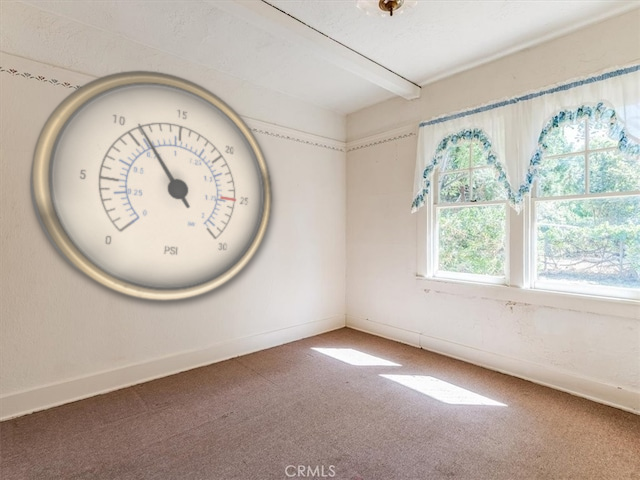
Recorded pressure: 11 psi
